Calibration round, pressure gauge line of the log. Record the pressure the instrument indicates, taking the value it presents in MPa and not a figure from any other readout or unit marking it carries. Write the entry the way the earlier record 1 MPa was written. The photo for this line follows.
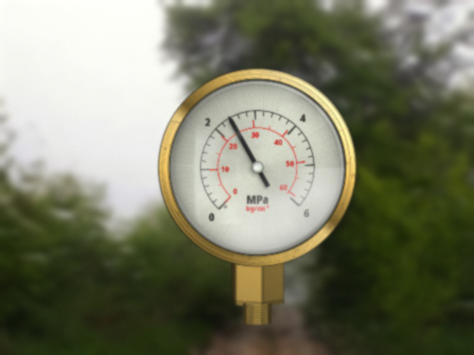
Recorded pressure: 2.4 MPa
